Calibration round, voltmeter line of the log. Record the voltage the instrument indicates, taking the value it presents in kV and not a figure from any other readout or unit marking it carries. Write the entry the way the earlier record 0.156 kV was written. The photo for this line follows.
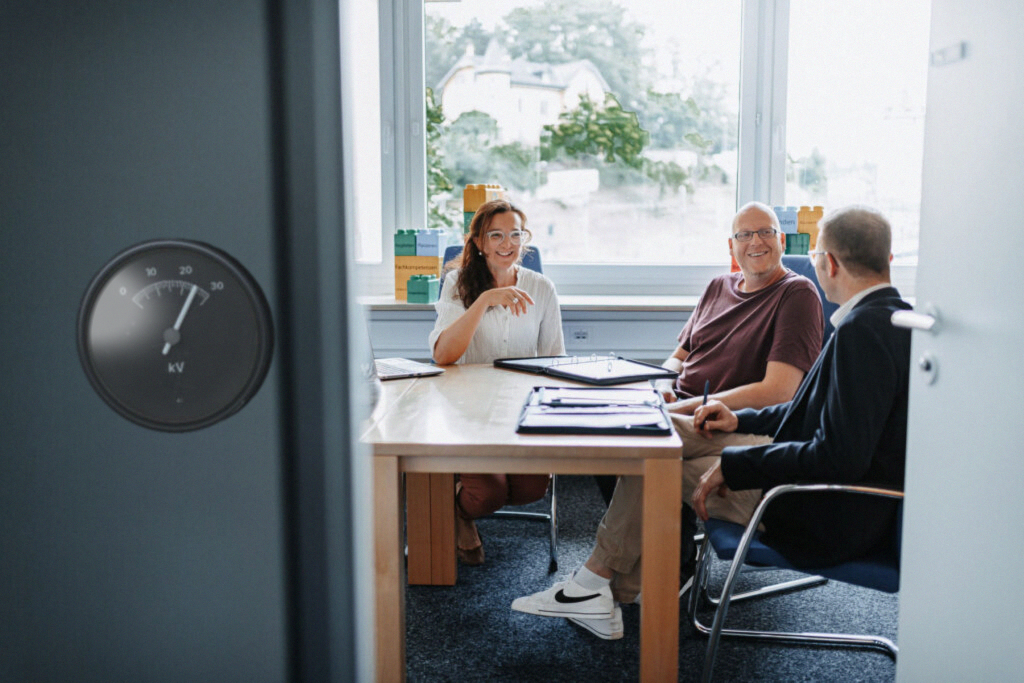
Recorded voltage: 25 kV
